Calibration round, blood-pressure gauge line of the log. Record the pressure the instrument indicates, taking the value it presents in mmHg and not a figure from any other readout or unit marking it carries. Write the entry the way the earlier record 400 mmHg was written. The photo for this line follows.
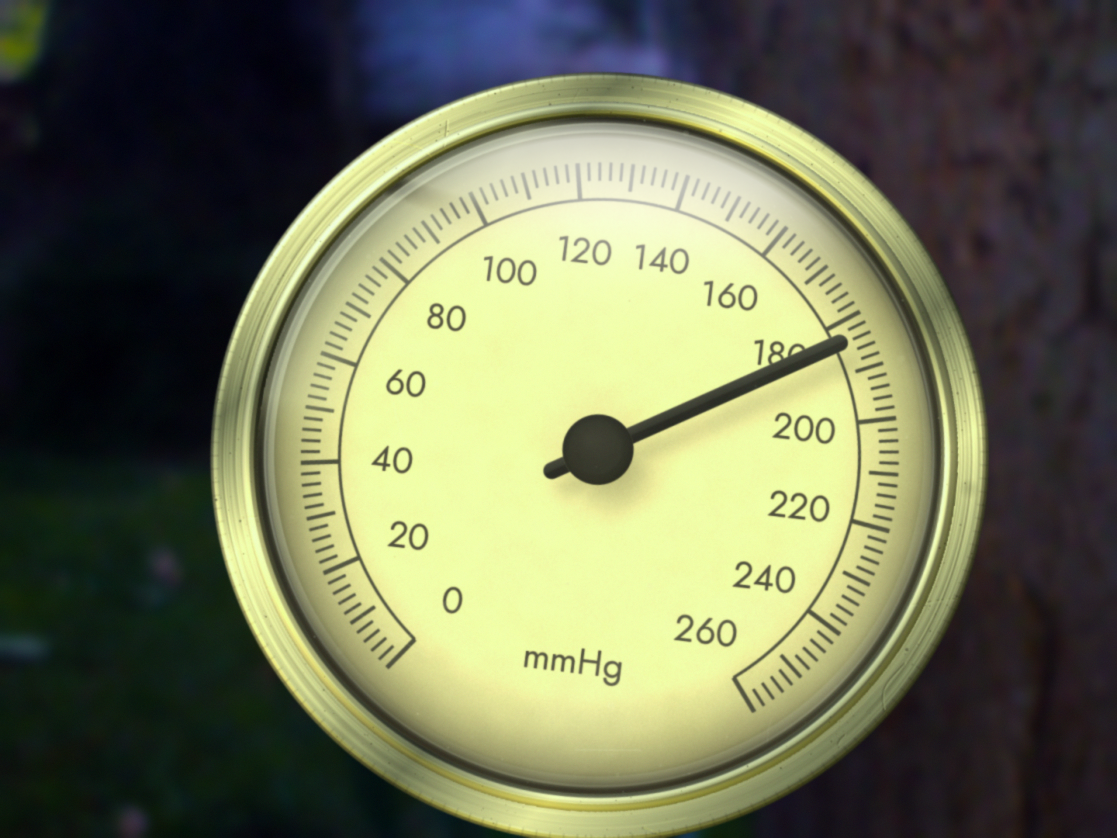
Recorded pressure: 184 mmHg
